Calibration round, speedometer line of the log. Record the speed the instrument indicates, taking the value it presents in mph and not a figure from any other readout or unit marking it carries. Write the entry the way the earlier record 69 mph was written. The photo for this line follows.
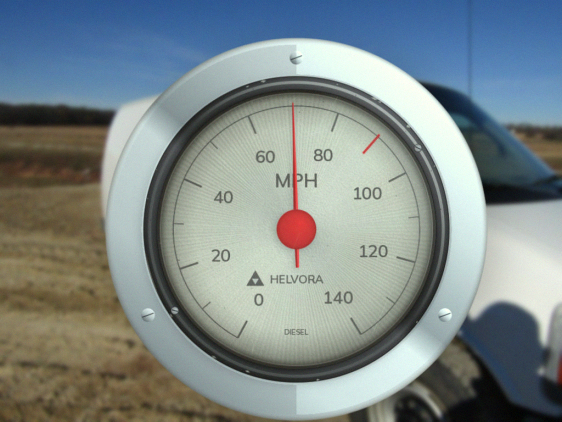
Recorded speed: 70 mph
